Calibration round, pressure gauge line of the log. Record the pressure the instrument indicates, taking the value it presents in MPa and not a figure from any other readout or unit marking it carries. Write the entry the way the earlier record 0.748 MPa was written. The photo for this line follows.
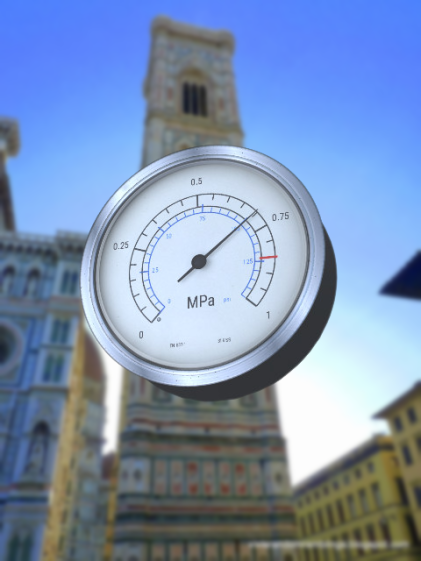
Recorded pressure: 0.7 MPa
